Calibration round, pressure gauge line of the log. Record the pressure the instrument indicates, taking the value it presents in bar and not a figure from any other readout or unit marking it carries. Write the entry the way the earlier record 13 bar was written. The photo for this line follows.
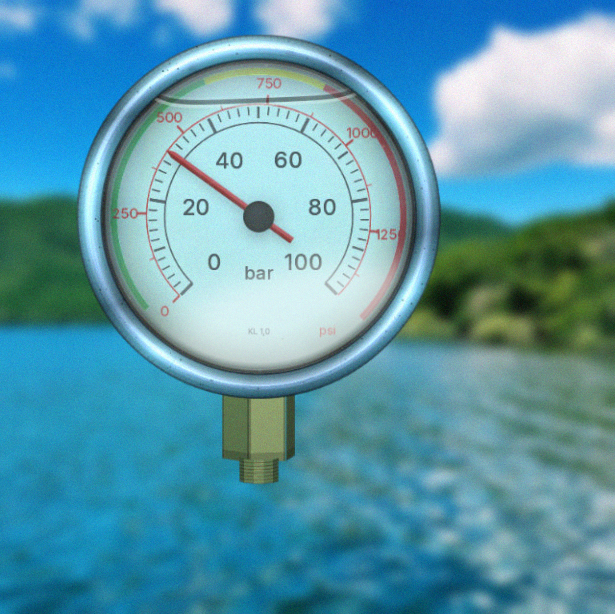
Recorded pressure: 30 bar
